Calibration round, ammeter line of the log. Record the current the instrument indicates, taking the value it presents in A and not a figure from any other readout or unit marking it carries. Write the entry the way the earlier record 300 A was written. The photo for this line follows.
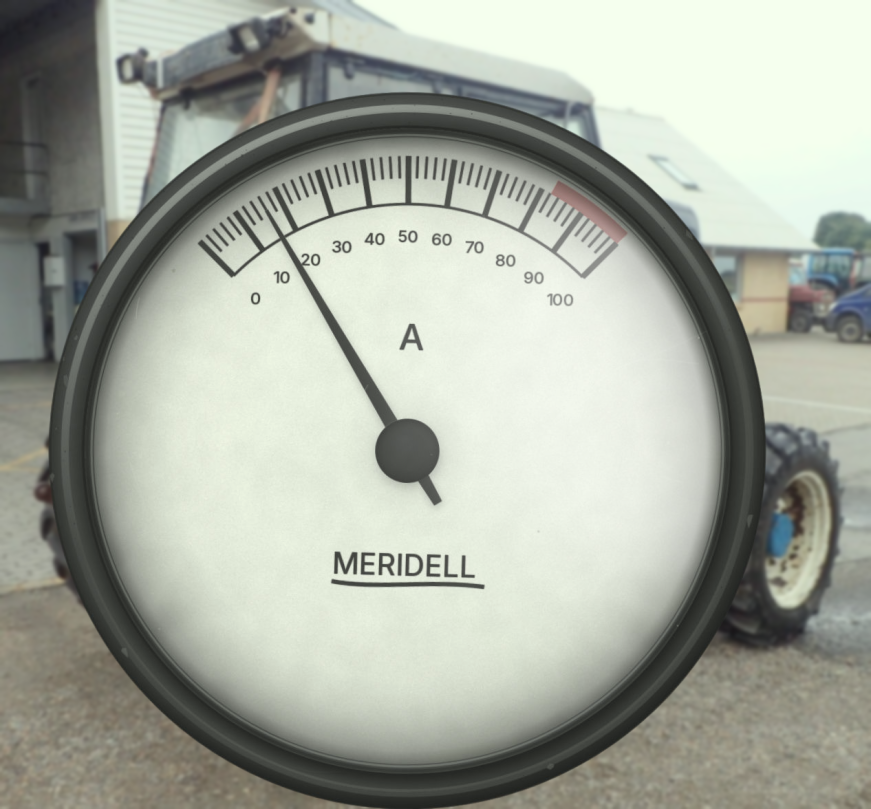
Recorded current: 16 A
